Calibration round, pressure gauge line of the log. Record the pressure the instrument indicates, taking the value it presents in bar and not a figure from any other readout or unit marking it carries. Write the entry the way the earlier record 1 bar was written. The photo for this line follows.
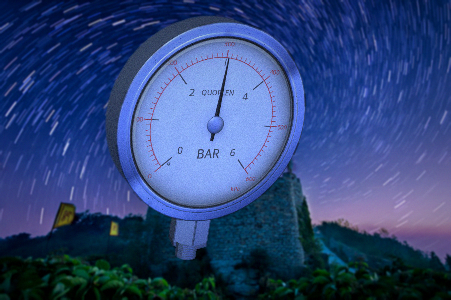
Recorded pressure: 3 bar
